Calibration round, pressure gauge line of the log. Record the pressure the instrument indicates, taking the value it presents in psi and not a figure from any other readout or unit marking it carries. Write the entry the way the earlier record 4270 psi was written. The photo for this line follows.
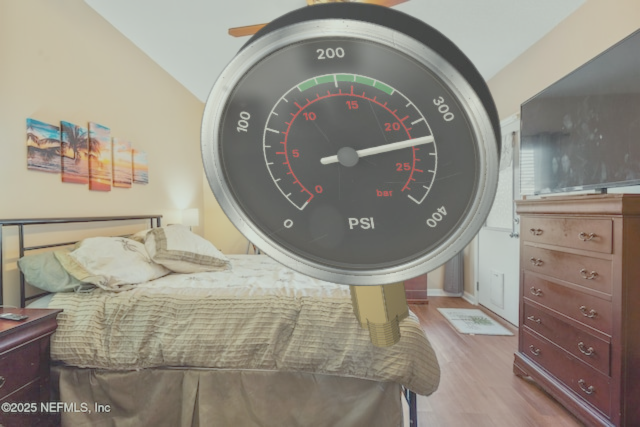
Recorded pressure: 320 psi
